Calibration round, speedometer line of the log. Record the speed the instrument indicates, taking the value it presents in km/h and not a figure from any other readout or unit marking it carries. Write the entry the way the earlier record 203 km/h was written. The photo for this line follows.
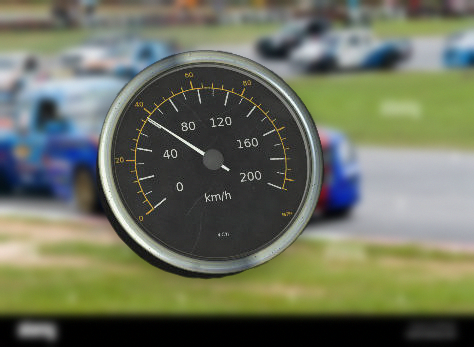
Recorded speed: 60 km/h
